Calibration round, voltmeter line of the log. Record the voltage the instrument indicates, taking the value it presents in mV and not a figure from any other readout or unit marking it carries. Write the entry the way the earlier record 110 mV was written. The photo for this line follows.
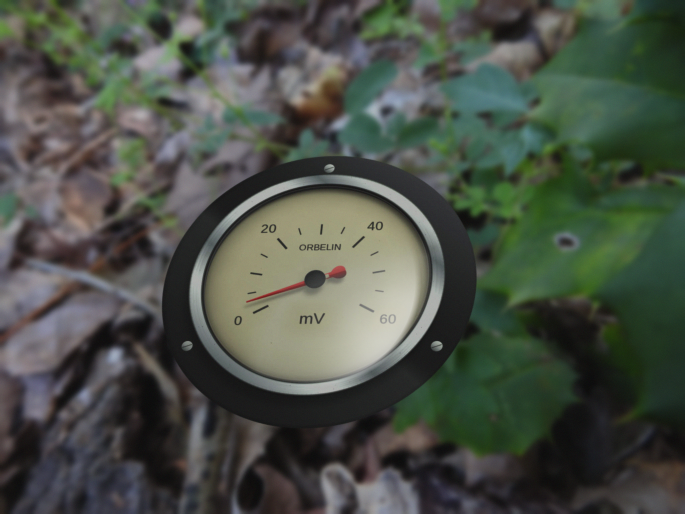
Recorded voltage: 2.5 mV
